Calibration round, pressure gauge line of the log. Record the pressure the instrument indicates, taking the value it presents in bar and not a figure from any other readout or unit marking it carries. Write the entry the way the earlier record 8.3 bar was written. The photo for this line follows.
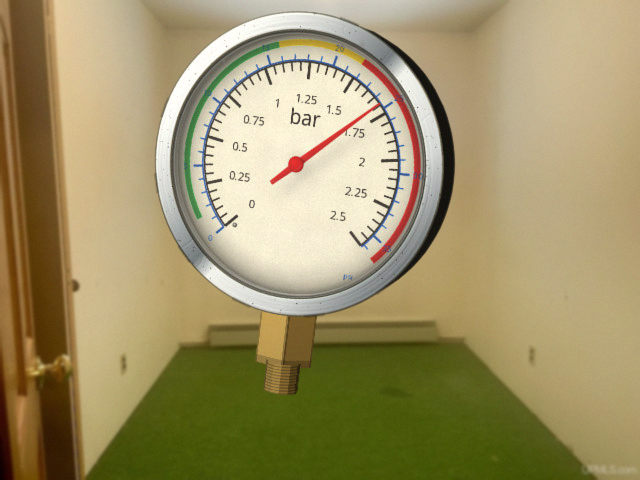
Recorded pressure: 1.7 bar
